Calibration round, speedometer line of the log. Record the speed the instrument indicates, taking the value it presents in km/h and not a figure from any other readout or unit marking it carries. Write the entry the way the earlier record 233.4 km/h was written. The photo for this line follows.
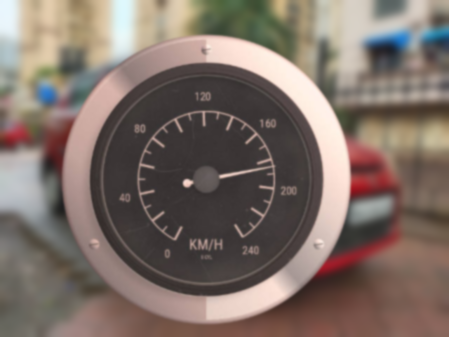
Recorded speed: 185 km/h
